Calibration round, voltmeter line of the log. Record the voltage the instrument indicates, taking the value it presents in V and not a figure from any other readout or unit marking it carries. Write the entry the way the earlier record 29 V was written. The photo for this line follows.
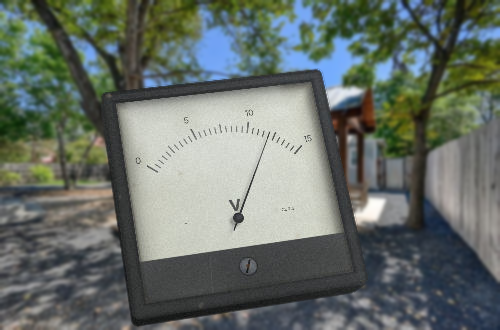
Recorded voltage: 12 V
